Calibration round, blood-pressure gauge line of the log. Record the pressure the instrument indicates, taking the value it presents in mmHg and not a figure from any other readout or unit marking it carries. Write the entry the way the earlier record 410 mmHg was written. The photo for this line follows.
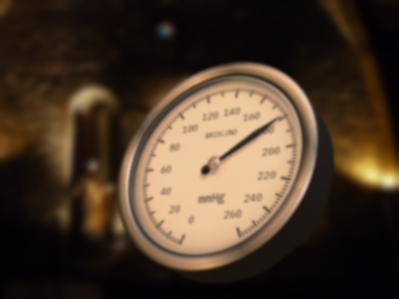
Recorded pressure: 180 mmHg
